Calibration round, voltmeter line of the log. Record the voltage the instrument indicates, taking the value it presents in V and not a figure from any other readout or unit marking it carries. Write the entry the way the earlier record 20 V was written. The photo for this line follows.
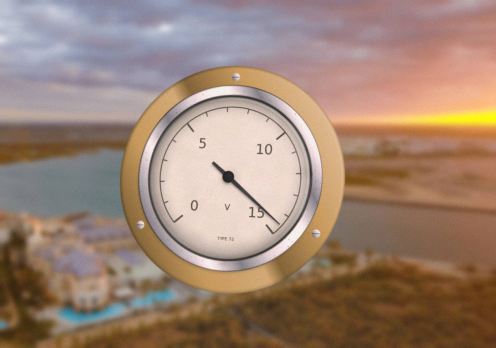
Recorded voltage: 14.5 V
